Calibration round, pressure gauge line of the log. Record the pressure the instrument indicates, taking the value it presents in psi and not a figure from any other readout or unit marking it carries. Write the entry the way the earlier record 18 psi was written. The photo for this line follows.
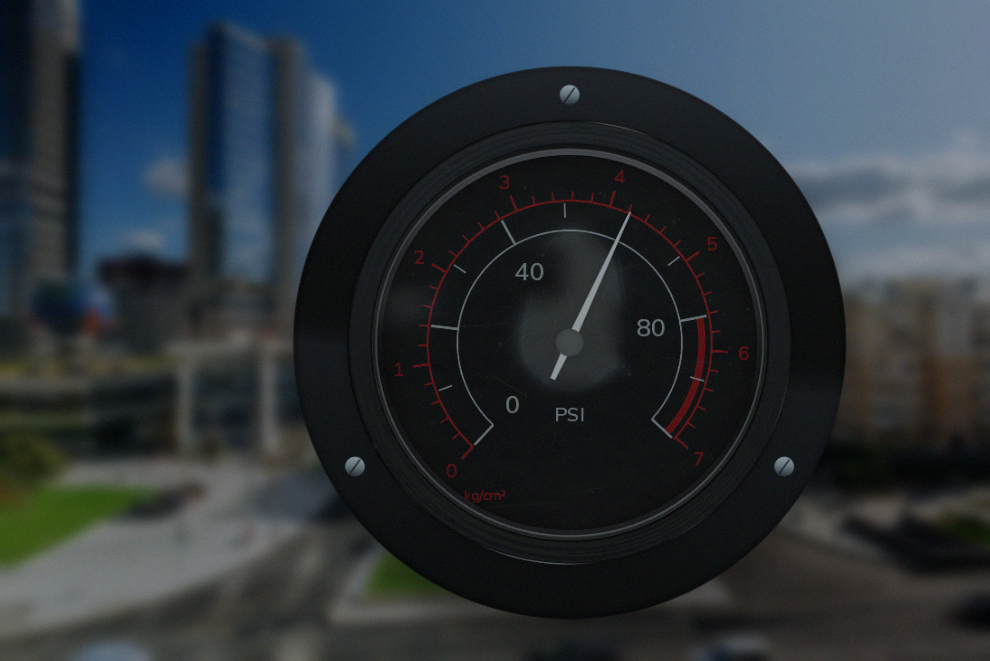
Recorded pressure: 60 psi
